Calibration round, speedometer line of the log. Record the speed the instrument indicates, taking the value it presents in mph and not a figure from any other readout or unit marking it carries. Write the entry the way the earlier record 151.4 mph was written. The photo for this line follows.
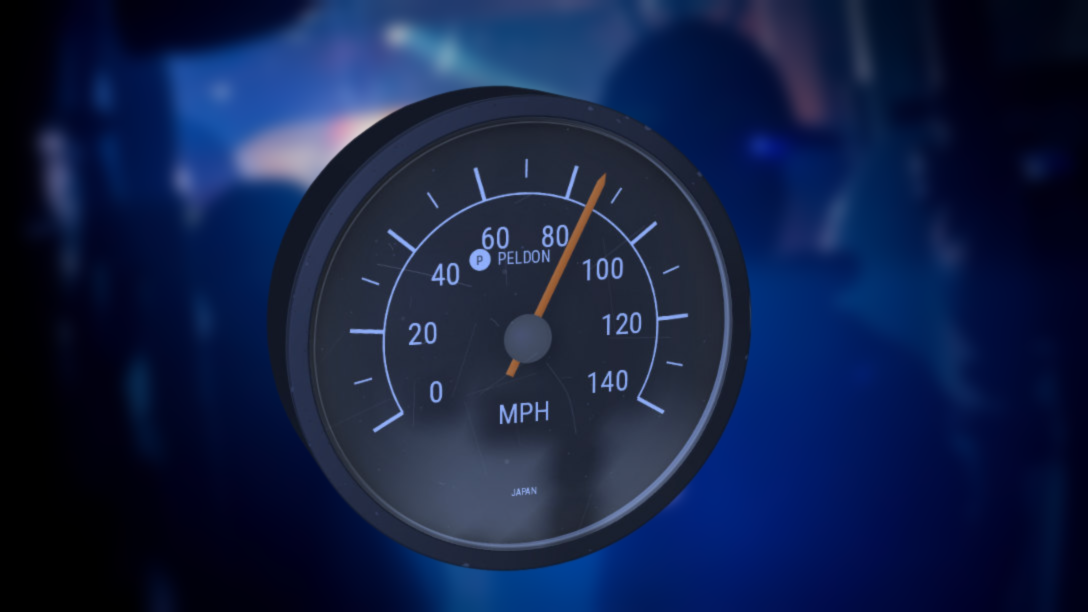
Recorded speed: 85 mph
